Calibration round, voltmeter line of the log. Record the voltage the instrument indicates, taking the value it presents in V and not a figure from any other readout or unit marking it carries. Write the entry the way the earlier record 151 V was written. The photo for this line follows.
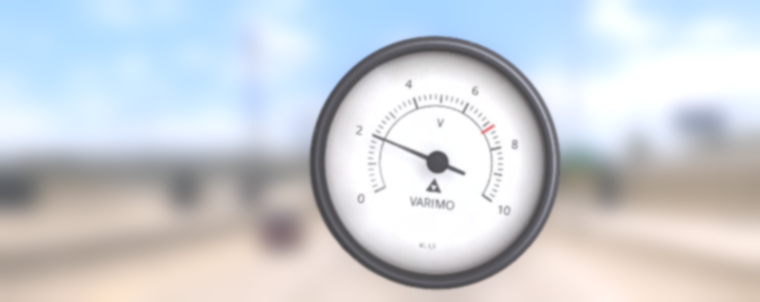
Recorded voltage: 2 V
